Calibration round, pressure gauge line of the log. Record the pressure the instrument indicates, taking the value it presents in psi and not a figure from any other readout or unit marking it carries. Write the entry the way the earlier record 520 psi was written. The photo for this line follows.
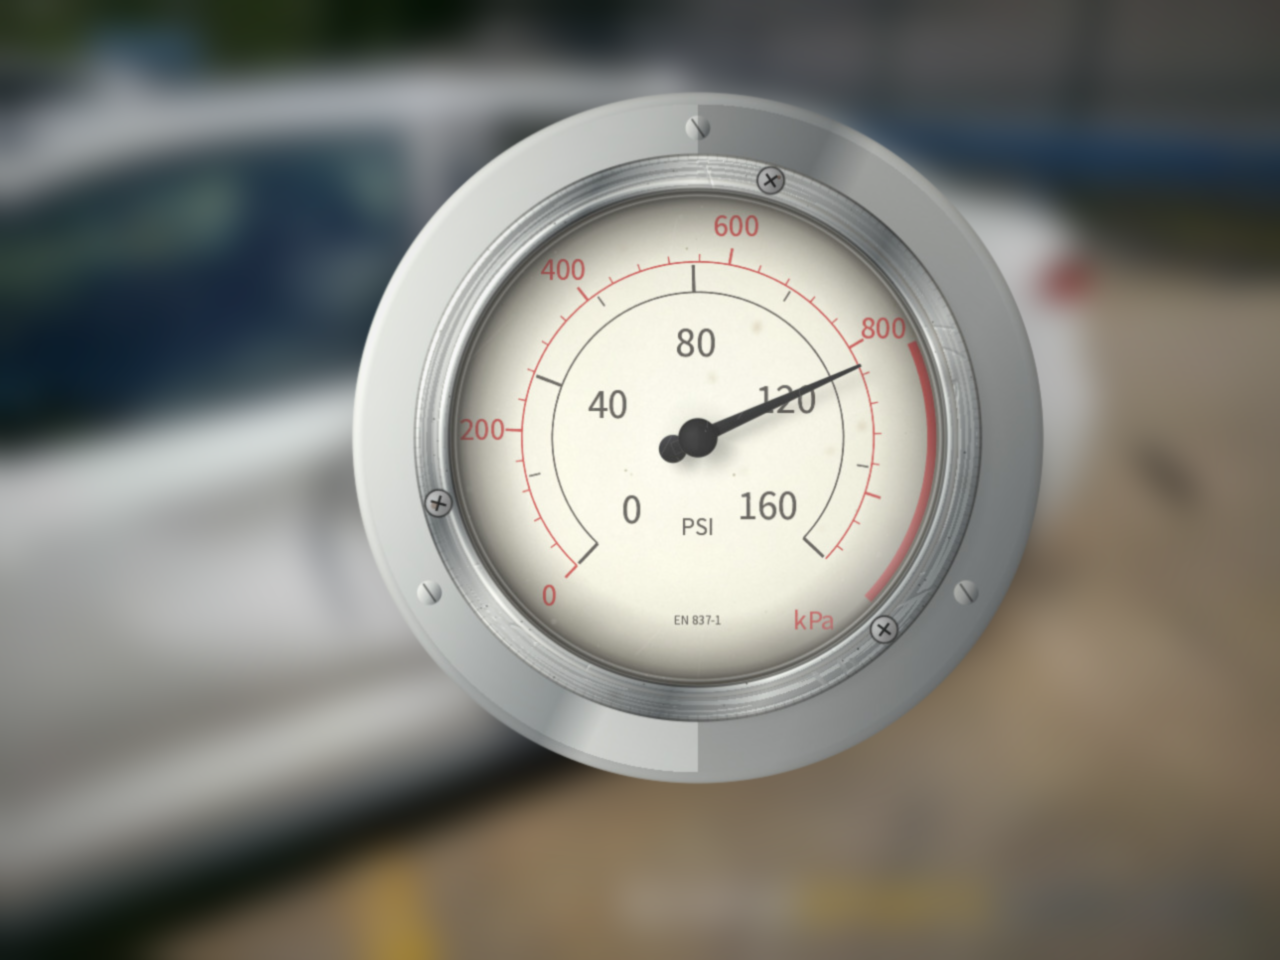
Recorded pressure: 120 psi
